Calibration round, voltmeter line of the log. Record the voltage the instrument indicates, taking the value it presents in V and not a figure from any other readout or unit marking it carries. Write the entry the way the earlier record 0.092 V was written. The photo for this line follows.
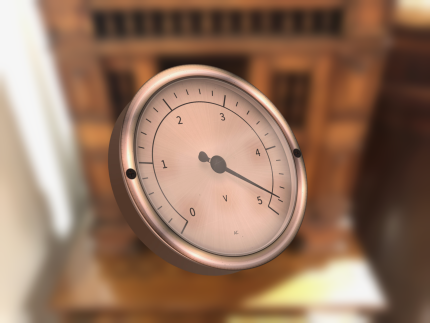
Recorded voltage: 4.8 V
